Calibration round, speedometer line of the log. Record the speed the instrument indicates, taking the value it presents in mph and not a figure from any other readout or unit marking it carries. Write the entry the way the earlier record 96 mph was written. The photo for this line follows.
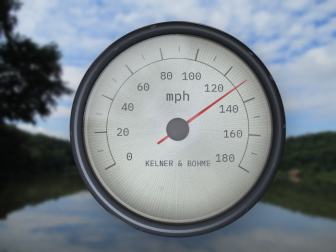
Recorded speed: 130 mph
